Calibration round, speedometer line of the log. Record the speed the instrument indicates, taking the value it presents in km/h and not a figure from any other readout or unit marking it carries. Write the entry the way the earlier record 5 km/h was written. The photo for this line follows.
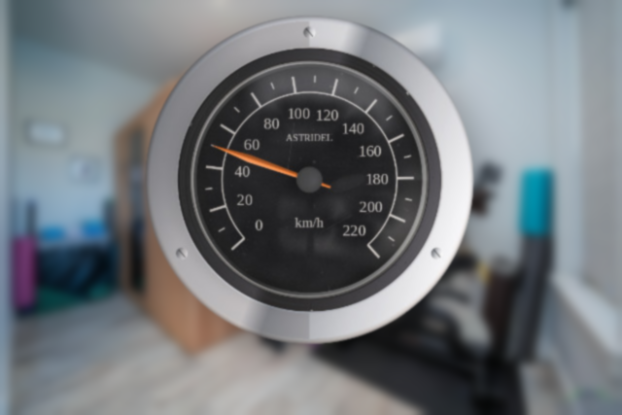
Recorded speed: 50 km/h
